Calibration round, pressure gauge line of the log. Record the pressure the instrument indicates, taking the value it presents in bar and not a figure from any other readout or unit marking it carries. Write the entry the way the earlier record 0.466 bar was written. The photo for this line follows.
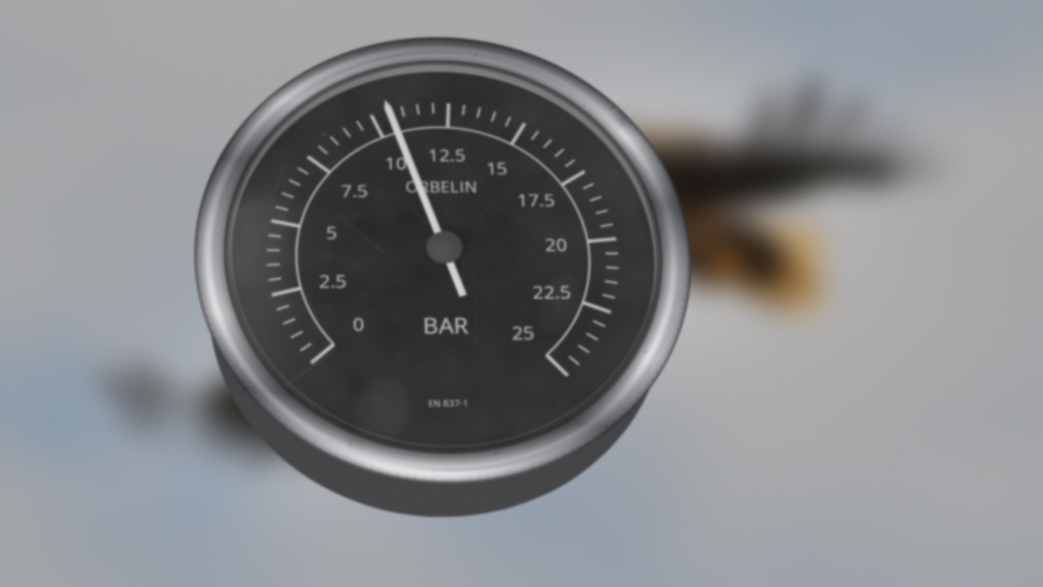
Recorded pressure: 10.5 bar
